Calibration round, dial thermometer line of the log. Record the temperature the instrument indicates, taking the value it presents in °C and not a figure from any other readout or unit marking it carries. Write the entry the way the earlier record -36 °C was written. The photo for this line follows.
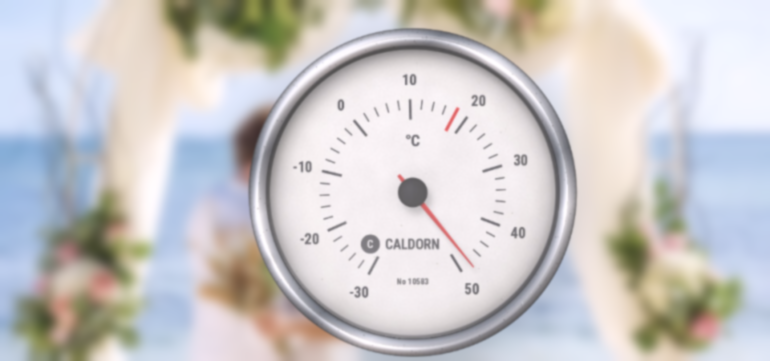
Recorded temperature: 48 °C
